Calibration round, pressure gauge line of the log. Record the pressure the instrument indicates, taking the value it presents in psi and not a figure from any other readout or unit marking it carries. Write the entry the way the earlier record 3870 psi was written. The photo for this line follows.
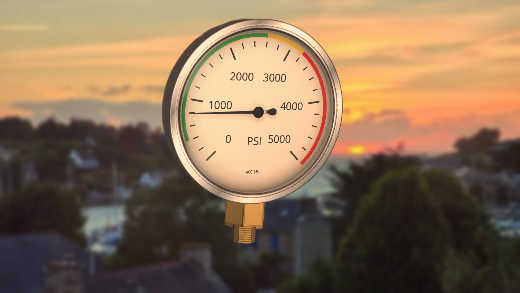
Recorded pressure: 800 psi
